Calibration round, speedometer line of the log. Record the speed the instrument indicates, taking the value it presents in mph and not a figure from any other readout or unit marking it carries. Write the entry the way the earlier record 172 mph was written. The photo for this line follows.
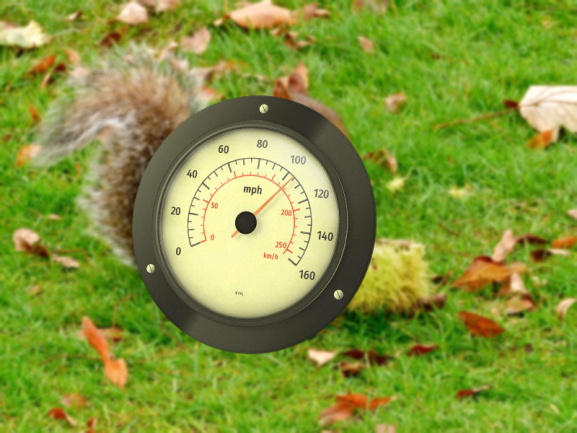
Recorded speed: 105 mph
